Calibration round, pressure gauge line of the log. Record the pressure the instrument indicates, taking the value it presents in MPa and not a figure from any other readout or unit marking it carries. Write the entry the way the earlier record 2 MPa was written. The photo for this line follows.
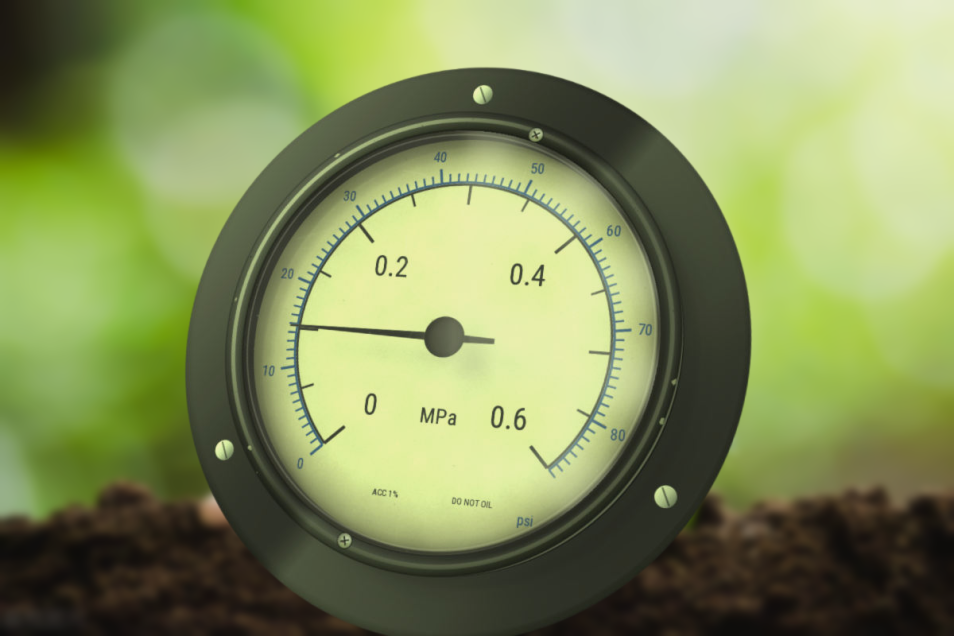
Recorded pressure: 0.1 MPa
